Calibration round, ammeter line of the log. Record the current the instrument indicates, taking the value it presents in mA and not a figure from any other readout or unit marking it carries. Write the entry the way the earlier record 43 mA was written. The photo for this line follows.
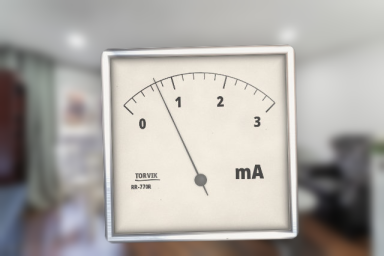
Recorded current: 0.7 mA
